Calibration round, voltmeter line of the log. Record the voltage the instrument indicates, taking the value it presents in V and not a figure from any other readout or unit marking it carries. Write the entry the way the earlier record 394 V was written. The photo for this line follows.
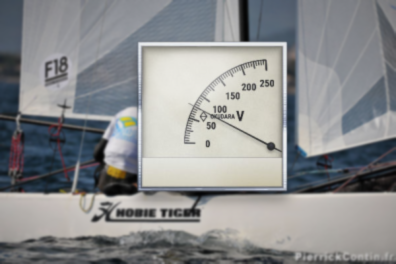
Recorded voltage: 75 V
